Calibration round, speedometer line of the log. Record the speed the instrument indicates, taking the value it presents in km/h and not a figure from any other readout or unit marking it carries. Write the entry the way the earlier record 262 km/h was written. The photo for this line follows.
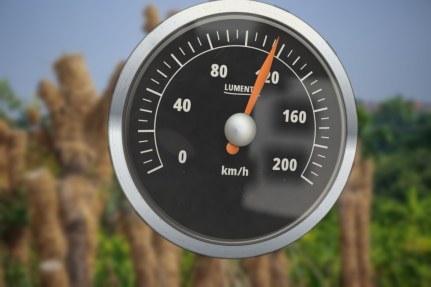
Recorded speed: 115 km/h
